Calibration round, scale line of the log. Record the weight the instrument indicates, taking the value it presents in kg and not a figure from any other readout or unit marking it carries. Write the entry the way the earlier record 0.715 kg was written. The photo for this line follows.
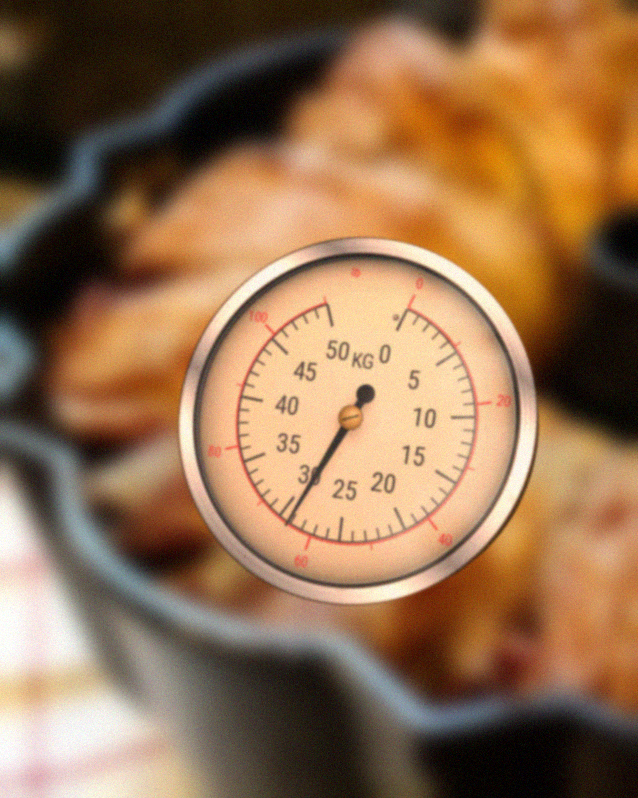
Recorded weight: 29 kg
